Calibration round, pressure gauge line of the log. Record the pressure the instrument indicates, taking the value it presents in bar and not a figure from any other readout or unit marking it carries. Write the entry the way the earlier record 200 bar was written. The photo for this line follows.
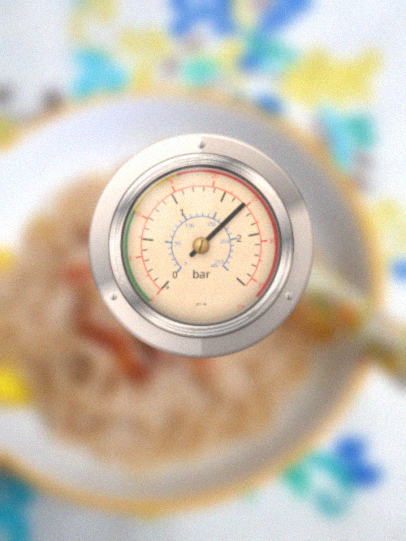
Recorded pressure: 1.7 bar
